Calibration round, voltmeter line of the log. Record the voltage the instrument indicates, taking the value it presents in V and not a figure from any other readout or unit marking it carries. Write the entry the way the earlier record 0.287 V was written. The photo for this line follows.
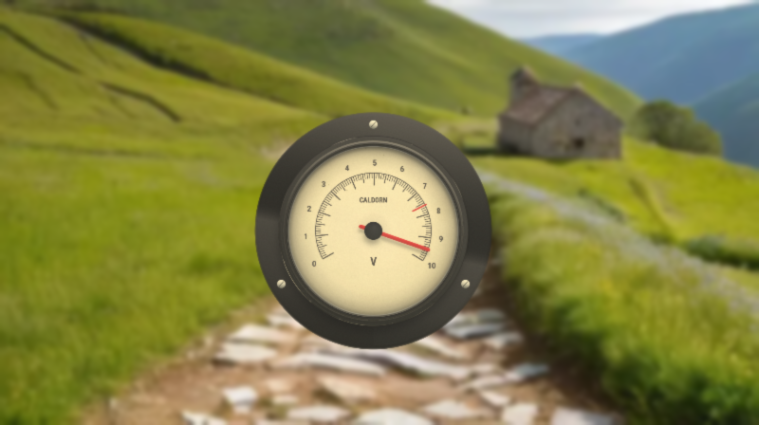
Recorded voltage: 9.5 V
